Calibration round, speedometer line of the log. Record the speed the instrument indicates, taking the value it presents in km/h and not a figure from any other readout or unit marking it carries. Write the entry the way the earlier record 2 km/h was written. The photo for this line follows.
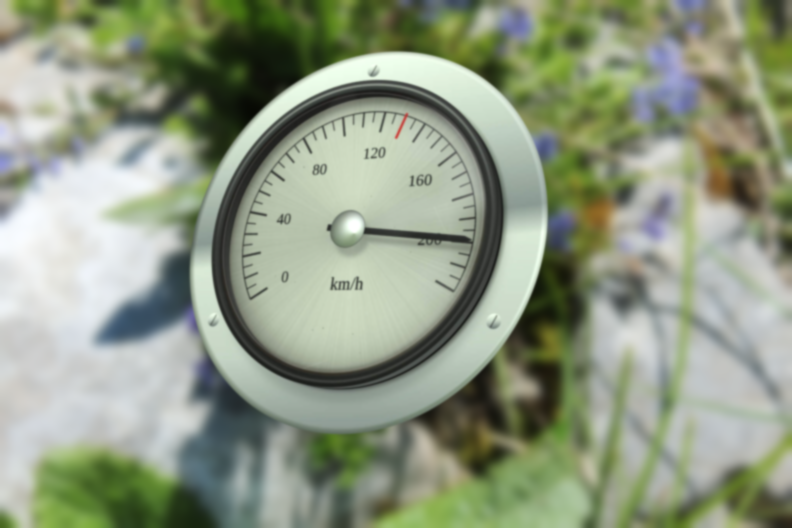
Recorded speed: 200 km/h
